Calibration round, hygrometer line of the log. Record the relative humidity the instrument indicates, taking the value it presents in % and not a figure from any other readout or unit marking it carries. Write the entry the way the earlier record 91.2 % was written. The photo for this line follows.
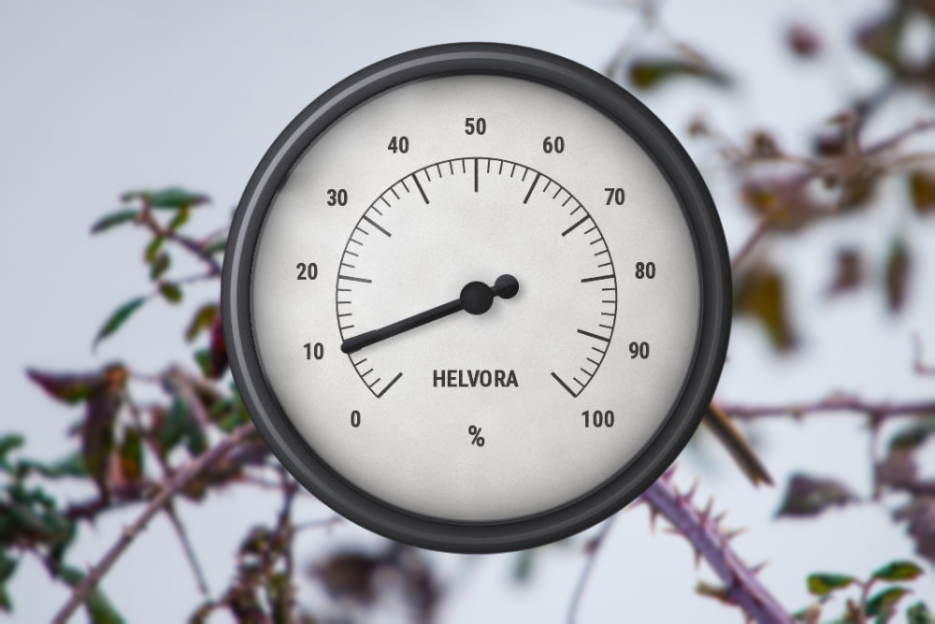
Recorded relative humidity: 9 %
